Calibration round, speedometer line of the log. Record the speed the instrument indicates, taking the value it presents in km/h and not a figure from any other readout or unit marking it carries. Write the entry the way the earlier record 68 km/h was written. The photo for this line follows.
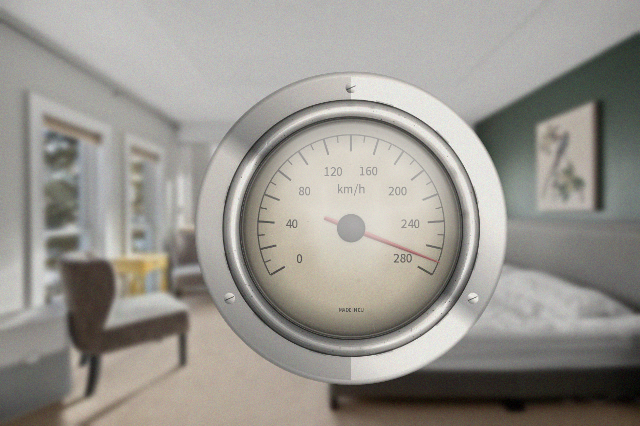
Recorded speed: 270 km/h
